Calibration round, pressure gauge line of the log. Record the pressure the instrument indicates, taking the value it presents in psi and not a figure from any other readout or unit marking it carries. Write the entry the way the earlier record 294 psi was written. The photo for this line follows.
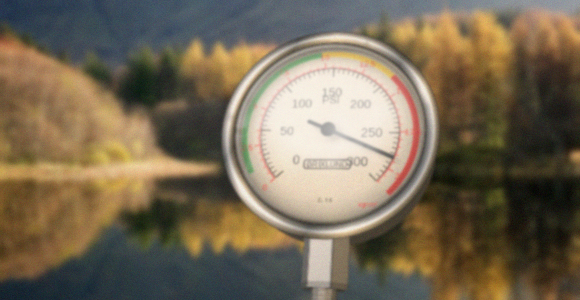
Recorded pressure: 275 psi
